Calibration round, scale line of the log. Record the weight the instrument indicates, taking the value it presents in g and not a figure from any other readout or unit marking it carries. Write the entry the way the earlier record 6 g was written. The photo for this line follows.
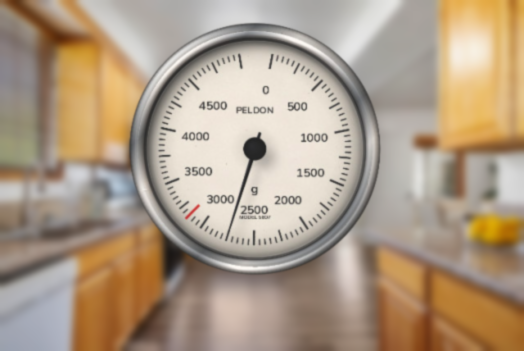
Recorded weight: 2750 g
